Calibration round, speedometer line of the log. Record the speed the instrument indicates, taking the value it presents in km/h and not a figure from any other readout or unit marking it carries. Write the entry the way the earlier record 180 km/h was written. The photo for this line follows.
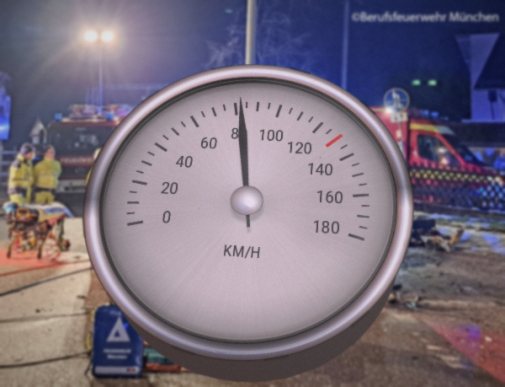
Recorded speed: 82.5 km/h
